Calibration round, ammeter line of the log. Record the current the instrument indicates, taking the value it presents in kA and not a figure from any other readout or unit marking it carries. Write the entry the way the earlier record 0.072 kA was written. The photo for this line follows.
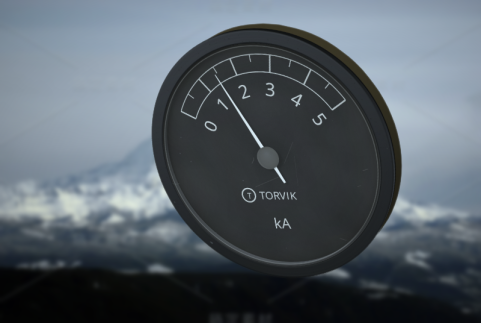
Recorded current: 1.5 kA
